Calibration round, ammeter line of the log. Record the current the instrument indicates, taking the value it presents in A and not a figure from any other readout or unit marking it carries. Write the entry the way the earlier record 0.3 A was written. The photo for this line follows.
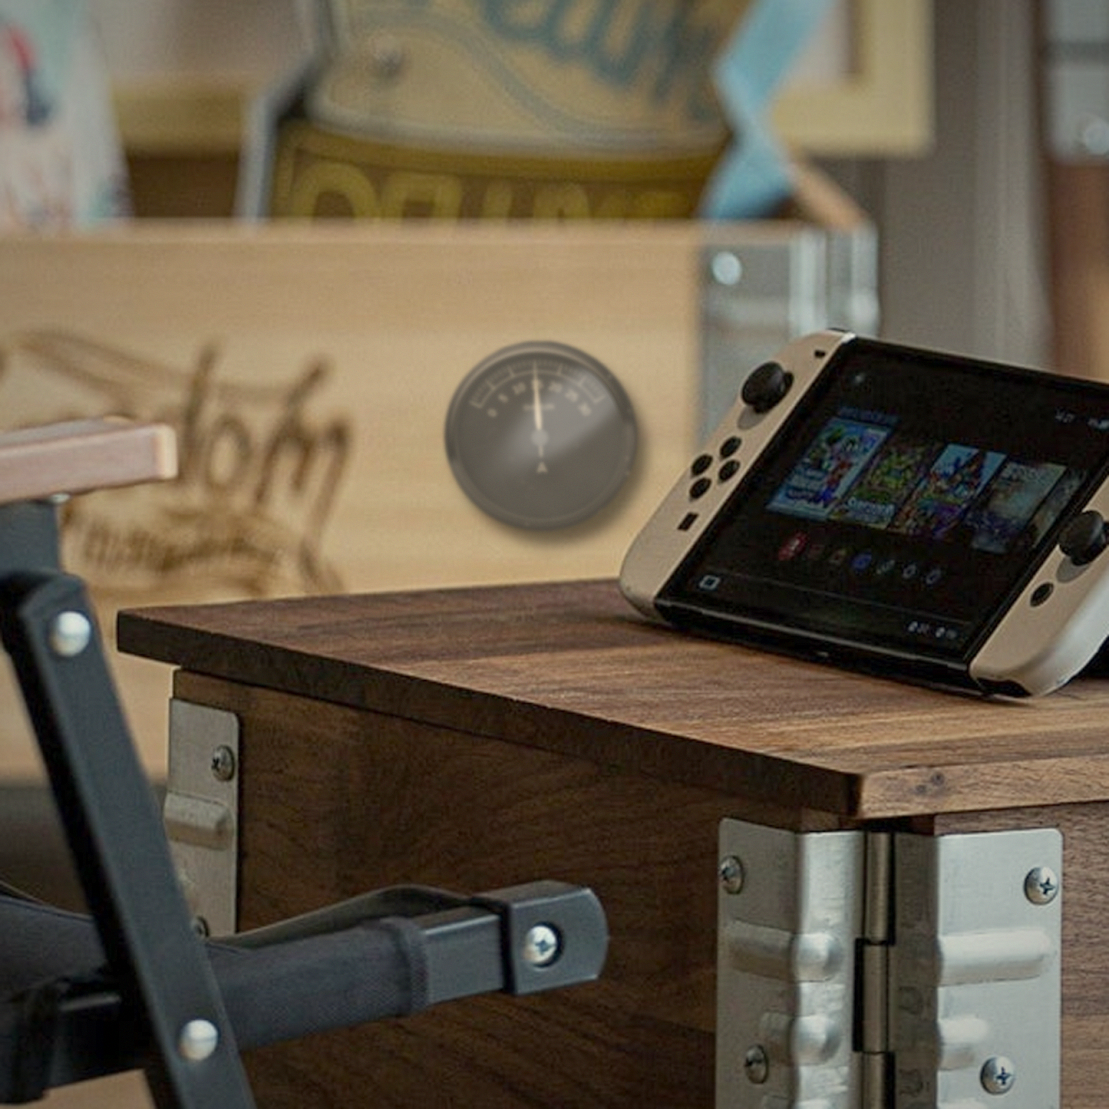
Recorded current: 15 A
